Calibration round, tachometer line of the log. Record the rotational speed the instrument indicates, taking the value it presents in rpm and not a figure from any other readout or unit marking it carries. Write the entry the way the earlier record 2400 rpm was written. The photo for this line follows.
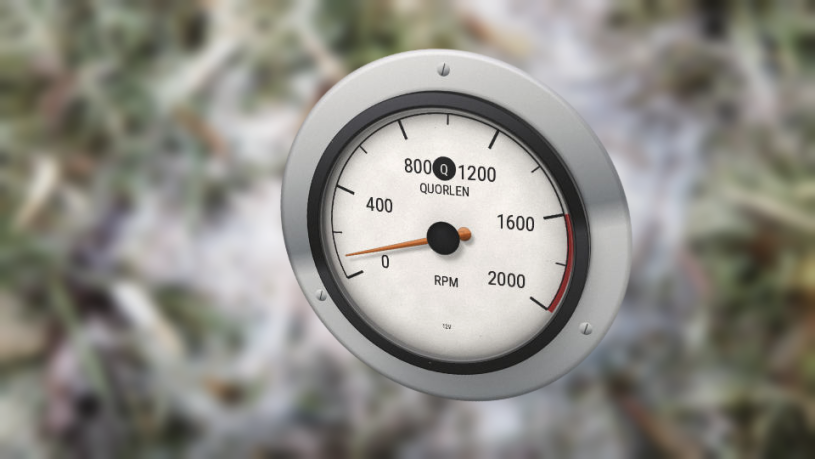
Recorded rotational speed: 100 rpm
